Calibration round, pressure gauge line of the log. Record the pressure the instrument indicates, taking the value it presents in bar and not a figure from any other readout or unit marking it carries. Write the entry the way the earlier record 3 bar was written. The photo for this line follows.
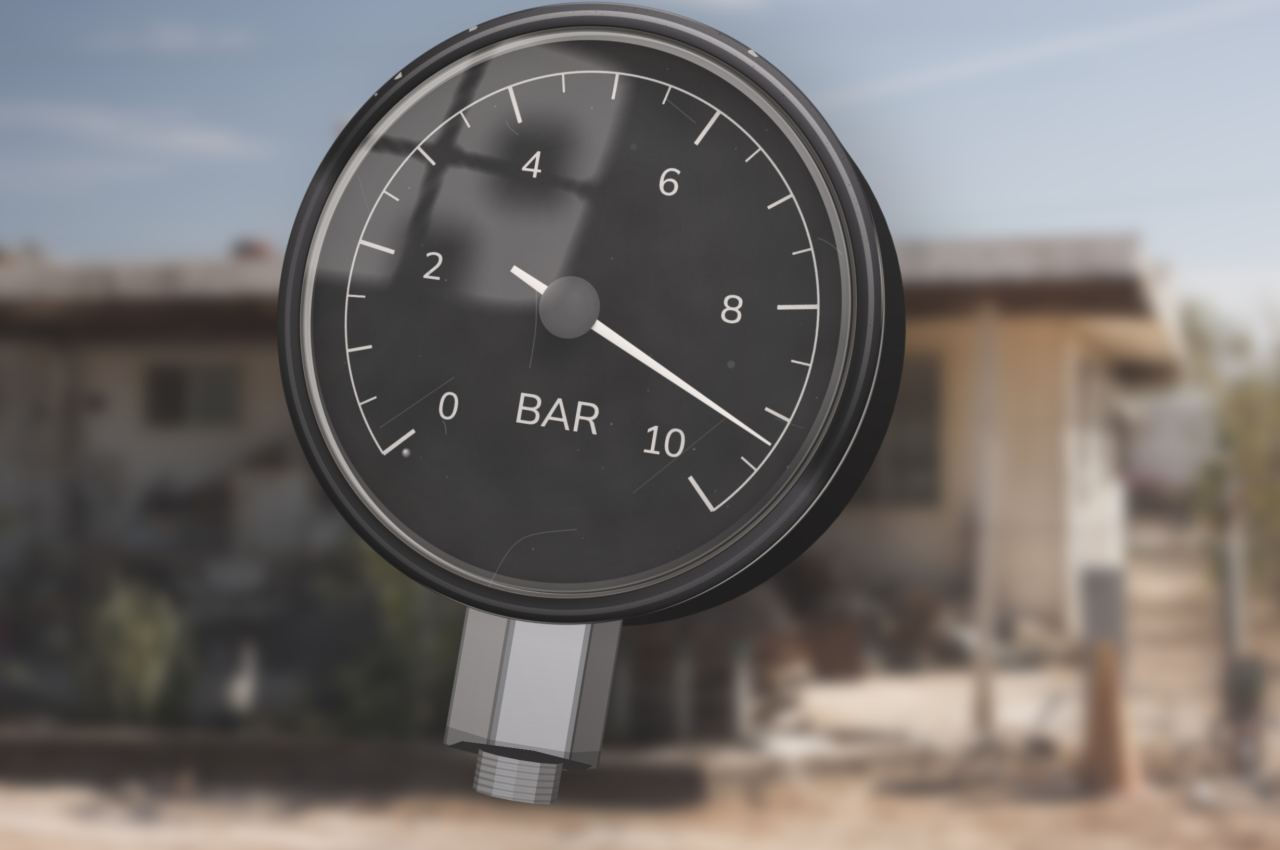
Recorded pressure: 9.25 bar
